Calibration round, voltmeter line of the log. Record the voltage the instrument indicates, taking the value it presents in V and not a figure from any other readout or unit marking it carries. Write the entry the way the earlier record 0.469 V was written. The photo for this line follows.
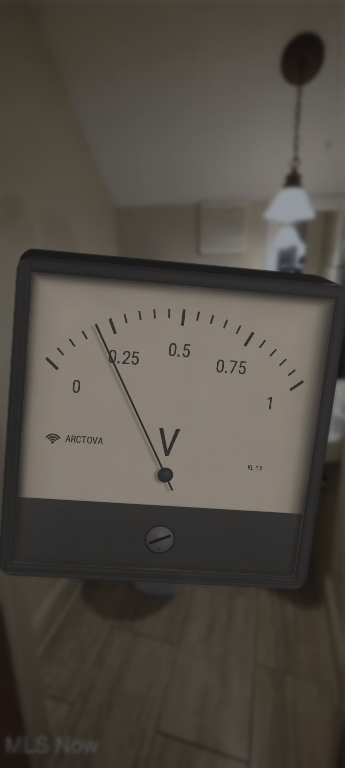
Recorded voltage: 0.2 V
